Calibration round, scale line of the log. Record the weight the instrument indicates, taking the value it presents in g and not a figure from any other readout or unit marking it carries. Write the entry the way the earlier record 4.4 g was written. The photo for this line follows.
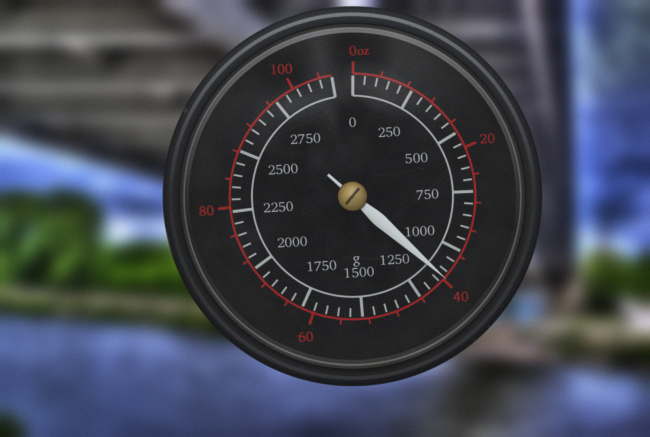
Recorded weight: 1125 g
